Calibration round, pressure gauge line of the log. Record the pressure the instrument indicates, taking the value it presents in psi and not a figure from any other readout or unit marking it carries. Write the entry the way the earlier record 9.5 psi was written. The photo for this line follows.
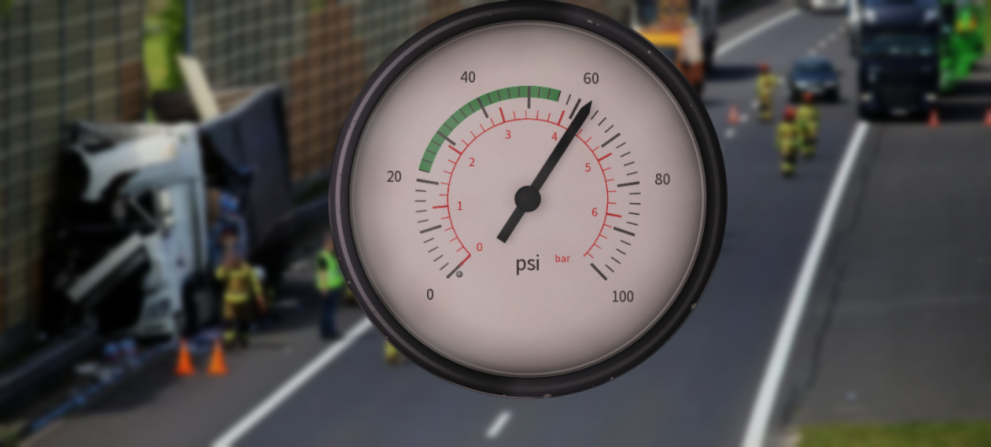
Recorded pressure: 62 psi
